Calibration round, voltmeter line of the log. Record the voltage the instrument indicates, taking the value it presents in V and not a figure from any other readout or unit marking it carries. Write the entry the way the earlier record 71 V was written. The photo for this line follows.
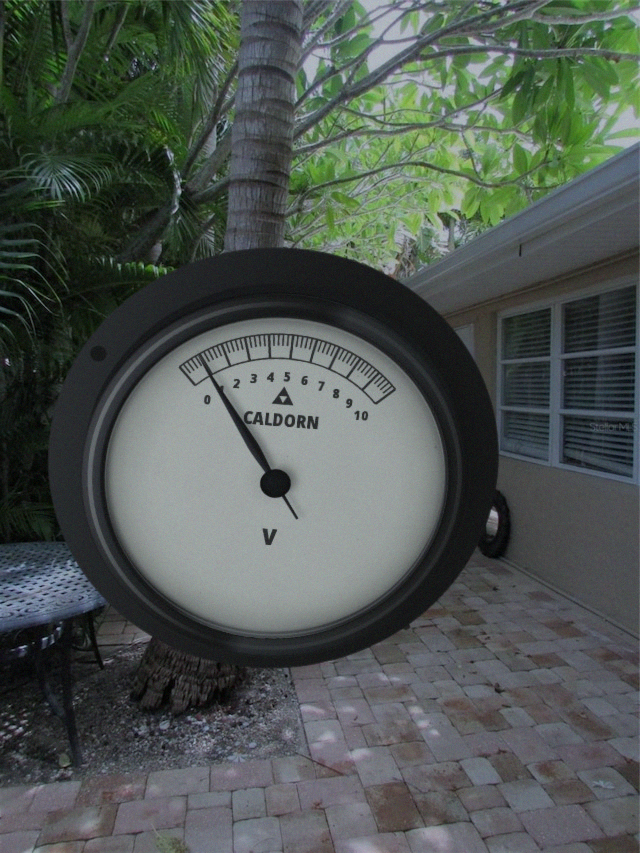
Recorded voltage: 1 V
